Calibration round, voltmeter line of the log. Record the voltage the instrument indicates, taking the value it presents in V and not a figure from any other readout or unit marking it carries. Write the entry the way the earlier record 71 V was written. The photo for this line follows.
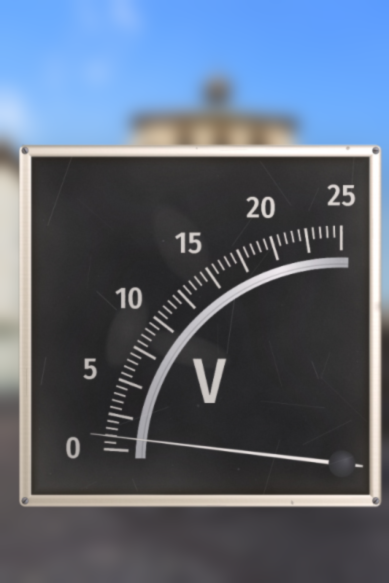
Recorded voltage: 1 V
